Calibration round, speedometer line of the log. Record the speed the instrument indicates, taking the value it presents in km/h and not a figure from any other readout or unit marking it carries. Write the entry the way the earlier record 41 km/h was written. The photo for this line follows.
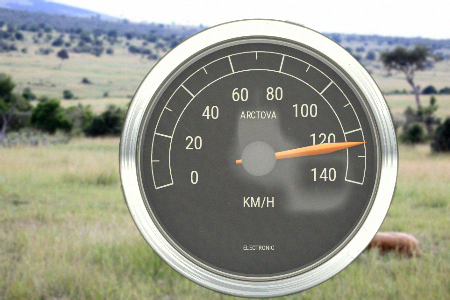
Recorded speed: 125 km/h
